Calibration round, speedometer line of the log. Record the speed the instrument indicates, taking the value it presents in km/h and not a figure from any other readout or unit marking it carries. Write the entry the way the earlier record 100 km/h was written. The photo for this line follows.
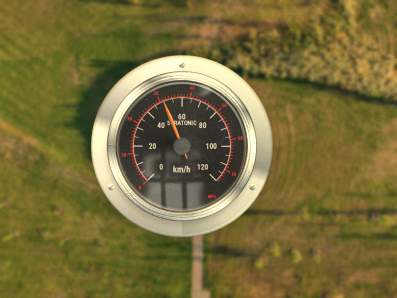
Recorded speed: 50 km/h
